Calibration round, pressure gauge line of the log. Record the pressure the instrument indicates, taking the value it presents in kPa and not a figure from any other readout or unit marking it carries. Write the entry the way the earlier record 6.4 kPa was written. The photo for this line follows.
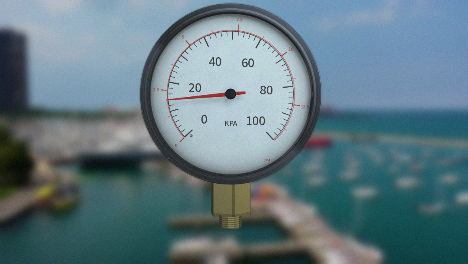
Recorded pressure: 14 kPa
